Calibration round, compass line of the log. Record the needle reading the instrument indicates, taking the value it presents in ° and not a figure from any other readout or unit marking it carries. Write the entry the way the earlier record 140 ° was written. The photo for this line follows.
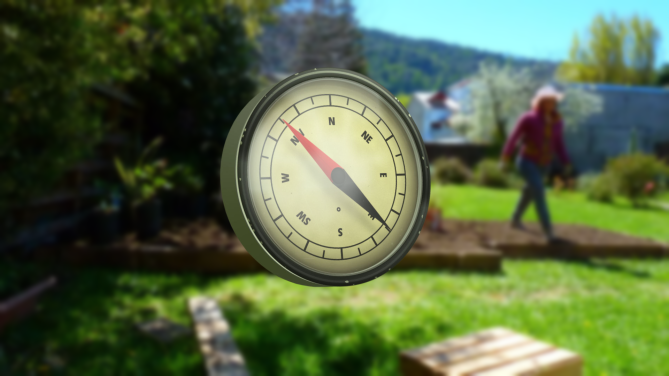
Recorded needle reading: 315 °
